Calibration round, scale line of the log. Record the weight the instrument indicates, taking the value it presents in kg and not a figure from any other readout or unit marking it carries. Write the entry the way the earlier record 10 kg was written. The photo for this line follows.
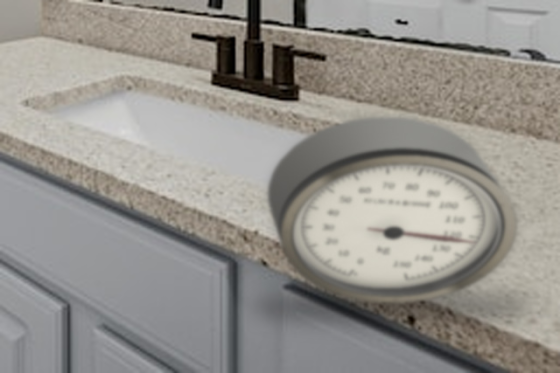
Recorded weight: 120 kg
